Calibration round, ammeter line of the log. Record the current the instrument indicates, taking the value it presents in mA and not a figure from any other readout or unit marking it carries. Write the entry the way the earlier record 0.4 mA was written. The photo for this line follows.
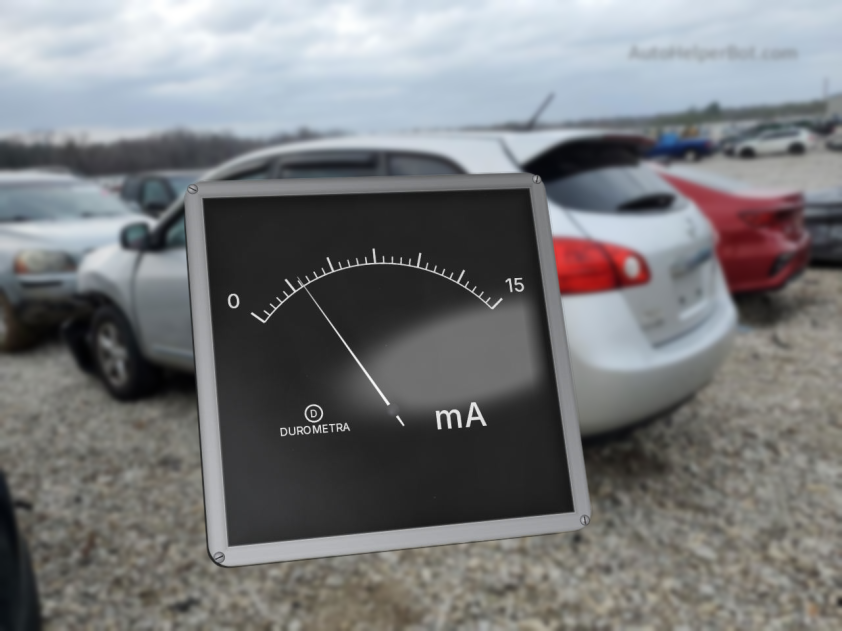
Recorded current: 3 mA
